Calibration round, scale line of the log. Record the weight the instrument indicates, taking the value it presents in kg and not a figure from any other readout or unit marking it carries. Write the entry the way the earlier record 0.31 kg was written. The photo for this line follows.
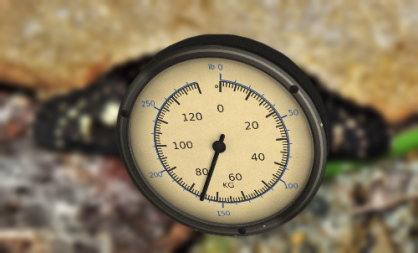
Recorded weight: 75 kg
